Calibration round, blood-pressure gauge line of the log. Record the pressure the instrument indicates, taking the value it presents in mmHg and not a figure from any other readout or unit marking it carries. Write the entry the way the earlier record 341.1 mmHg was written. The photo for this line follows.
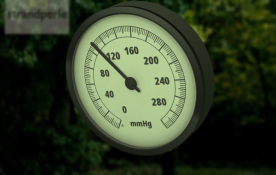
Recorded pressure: 110 mmHg
